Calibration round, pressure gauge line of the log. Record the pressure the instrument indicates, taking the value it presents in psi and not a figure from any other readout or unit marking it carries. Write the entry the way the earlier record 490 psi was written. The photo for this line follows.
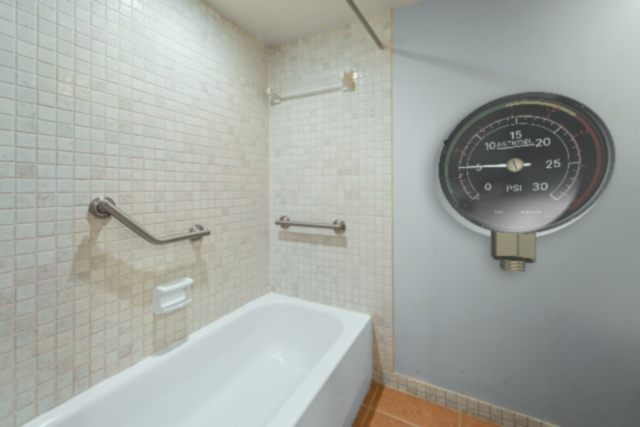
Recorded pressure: 5 psi
